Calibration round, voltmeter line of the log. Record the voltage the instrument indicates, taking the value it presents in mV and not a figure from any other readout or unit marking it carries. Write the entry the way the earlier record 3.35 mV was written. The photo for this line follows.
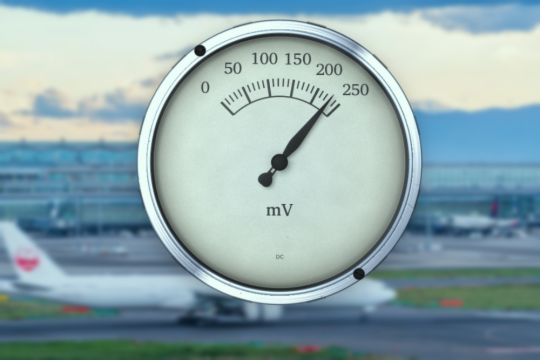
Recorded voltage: 230 mV
